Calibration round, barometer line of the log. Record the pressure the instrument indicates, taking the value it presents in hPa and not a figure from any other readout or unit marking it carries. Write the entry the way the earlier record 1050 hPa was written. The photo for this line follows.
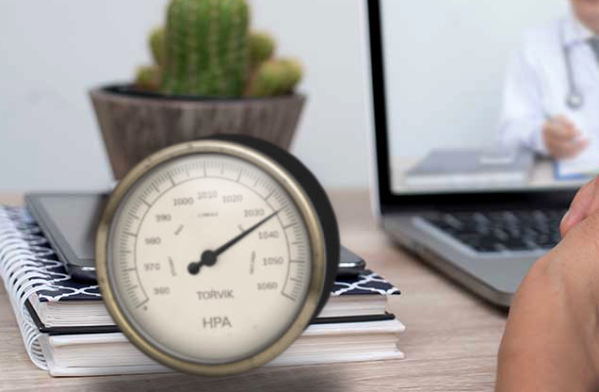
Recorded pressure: 1035 hPa
